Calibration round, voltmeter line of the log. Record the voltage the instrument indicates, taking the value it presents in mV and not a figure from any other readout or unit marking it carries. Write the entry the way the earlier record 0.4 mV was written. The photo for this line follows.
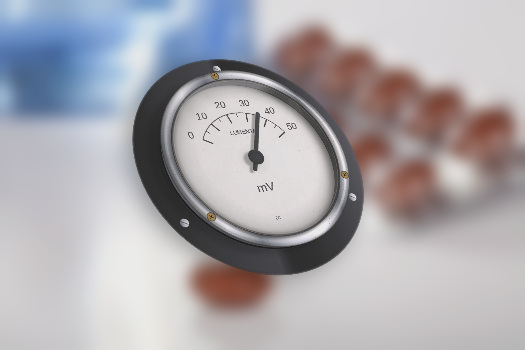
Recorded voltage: 35 mV
